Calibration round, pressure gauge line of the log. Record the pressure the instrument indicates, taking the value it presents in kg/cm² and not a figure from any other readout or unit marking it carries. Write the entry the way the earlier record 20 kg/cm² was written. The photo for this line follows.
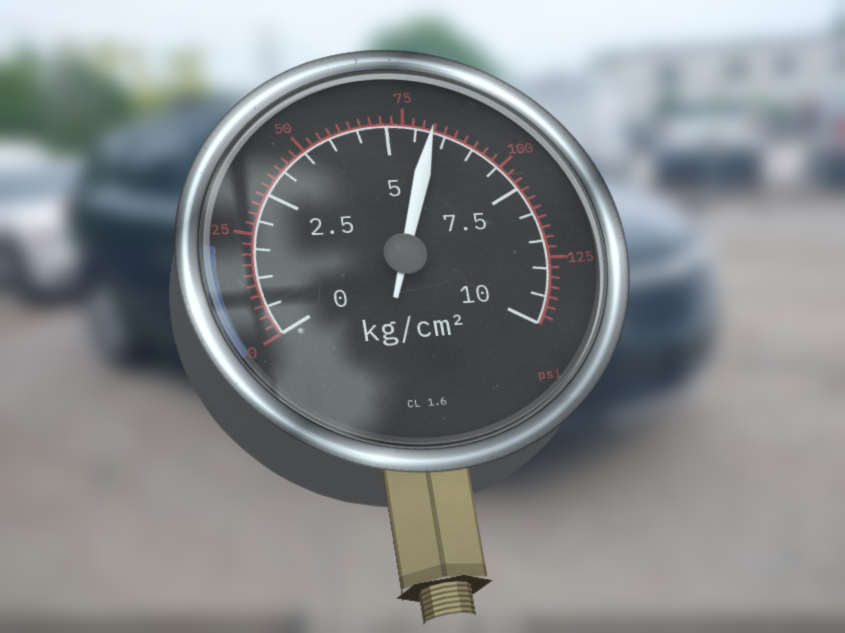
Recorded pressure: 5.75 kg/cm²
